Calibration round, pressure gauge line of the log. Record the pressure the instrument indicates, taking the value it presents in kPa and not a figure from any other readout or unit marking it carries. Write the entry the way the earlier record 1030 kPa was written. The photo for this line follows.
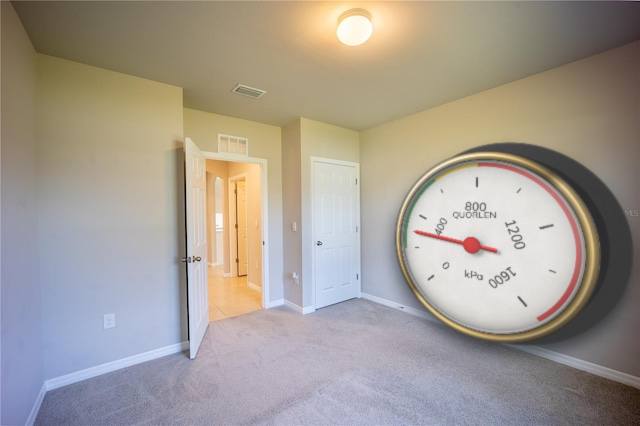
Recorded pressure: 300 kPa
